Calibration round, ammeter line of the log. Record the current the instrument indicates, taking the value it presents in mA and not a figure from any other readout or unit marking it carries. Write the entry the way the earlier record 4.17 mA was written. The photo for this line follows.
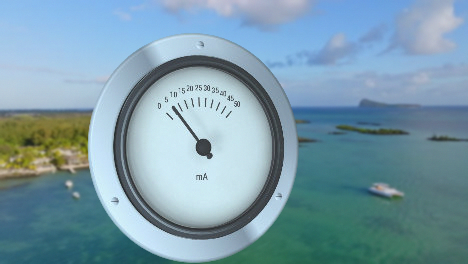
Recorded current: 5 mA
